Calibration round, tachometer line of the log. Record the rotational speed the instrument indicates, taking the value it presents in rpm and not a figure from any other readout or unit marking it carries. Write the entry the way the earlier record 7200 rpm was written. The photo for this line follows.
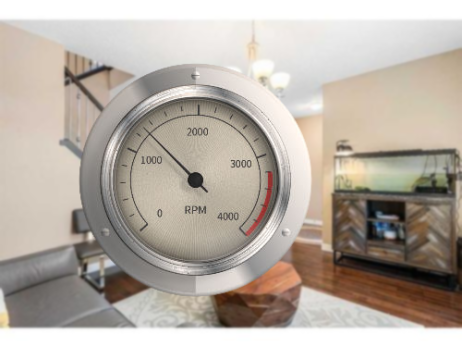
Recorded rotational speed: 1300 rpm
